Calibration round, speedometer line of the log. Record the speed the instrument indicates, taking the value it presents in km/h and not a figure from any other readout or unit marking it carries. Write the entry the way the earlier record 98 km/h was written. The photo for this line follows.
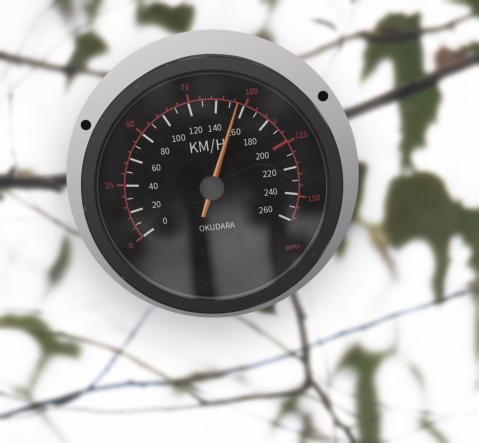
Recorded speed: 155 km/h
